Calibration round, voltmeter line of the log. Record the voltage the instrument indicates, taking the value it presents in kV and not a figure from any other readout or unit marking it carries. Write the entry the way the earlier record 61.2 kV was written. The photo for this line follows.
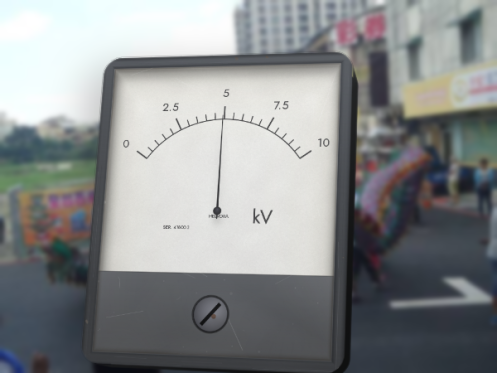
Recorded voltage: 5 kV
